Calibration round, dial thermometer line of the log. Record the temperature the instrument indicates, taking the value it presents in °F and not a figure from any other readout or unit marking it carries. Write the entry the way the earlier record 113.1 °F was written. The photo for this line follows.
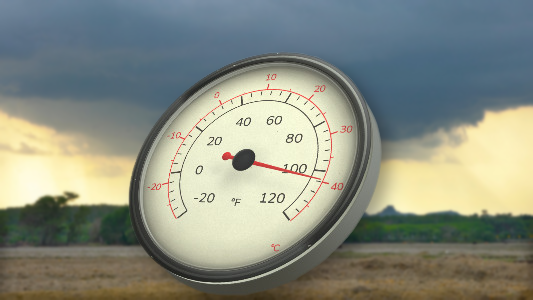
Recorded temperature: 104 °F
